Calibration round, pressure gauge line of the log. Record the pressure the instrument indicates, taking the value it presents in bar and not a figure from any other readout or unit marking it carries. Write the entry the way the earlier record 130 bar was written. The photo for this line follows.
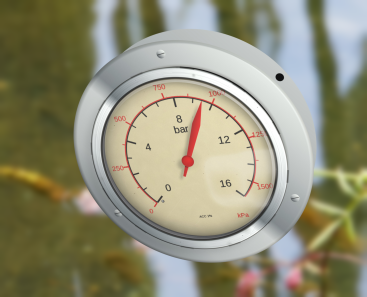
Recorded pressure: 9.5 bar
